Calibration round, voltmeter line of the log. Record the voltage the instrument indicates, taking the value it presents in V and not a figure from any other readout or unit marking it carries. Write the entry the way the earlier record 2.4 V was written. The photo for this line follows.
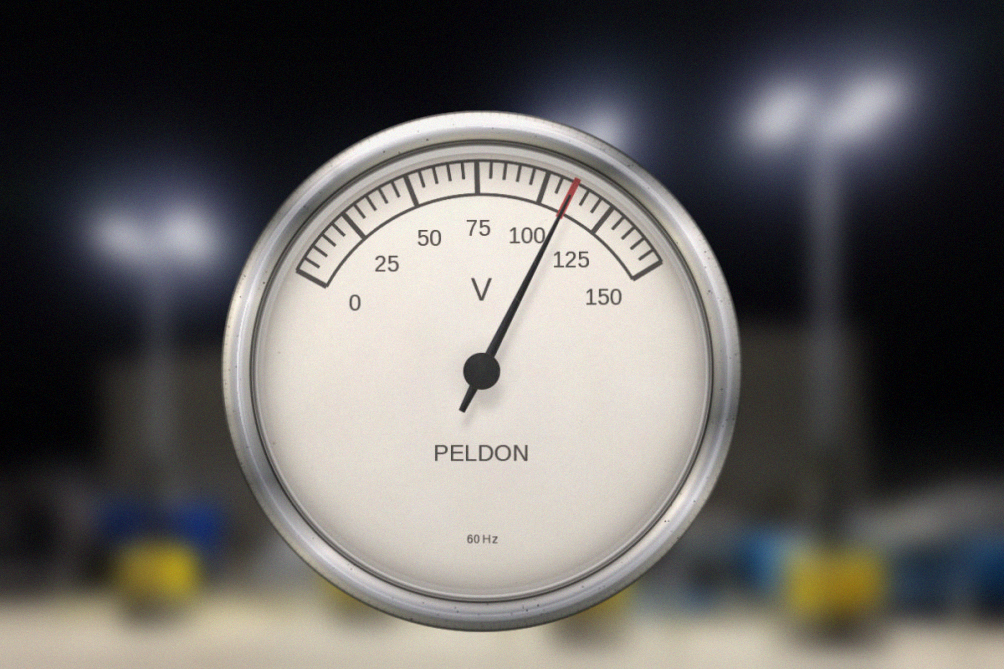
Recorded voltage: 110 V
